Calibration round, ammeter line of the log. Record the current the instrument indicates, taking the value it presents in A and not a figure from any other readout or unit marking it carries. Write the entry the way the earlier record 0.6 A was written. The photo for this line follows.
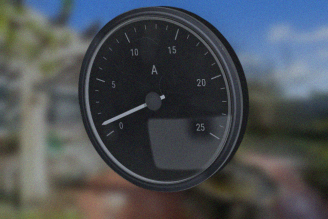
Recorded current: 1 A
